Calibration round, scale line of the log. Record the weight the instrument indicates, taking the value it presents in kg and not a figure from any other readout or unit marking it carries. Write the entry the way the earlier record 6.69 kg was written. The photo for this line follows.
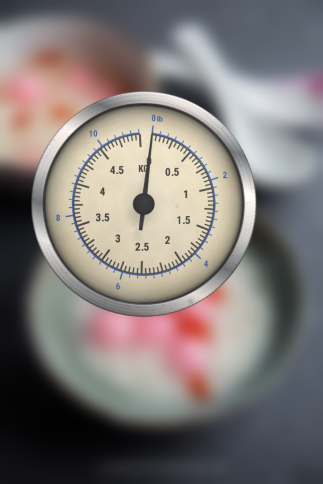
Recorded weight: 0 kg
